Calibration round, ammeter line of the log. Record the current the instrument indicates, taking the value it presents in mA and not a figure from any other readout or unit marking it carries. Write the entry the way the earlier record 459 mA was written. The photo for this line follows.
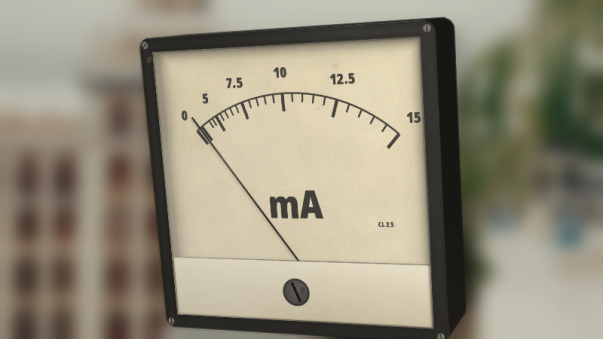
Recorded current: 2.5 mA
